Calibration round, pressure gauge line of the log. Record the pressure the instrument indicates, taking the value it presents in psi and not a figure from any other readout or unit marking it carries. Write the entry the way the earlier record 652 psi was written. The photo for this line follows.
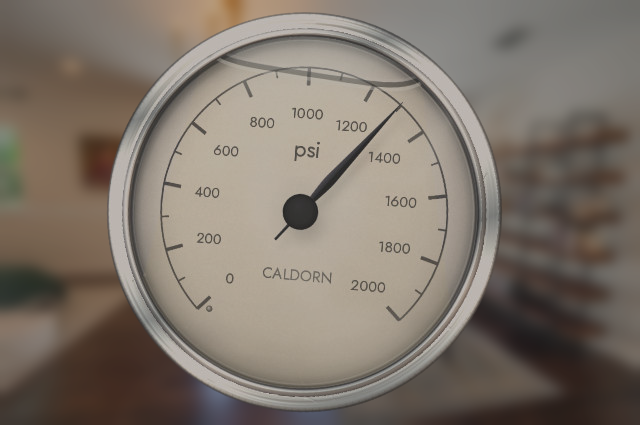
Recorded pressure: 1300 psi
